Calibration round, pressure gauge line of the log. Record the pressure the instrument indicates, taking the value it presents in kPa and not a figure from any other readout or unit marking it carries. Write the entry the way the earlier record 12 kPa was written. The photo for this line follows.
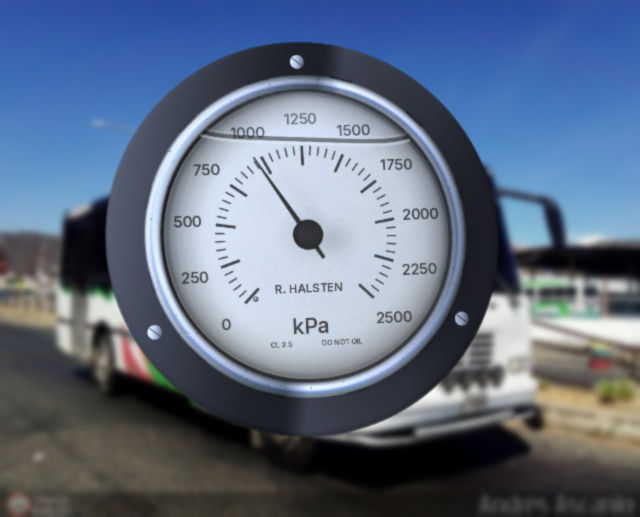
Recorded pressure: 950 kPa
